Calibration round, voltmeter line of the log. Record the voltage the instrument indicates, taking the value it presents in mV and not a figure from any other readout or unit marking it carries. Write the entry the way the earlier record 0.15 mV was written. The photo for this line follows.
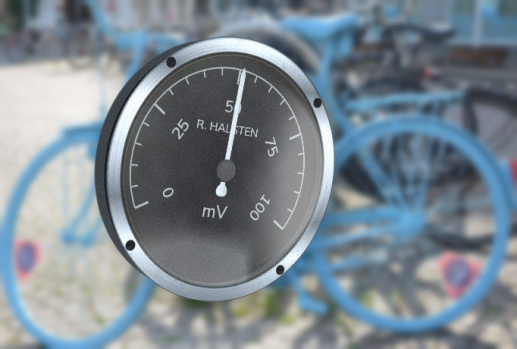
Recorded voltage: 50 mV
